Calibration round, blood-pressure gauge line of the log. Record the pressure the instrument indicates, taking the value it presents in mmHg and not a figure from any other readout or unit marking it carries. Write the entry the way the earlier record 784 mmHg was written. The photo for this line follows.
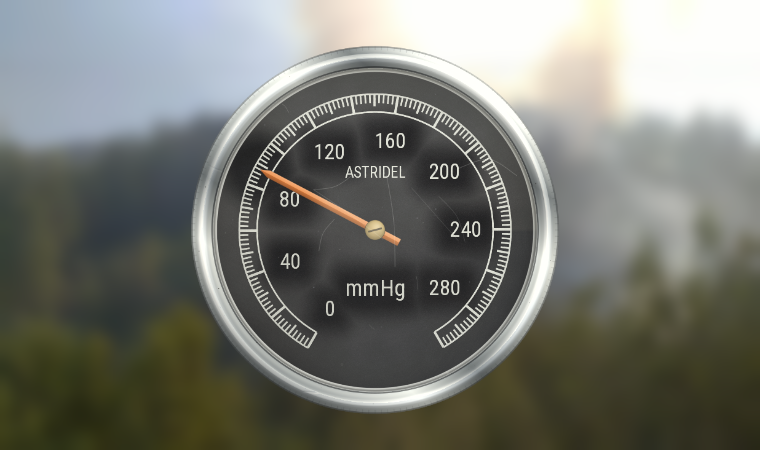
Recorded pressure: 88 mmHg
